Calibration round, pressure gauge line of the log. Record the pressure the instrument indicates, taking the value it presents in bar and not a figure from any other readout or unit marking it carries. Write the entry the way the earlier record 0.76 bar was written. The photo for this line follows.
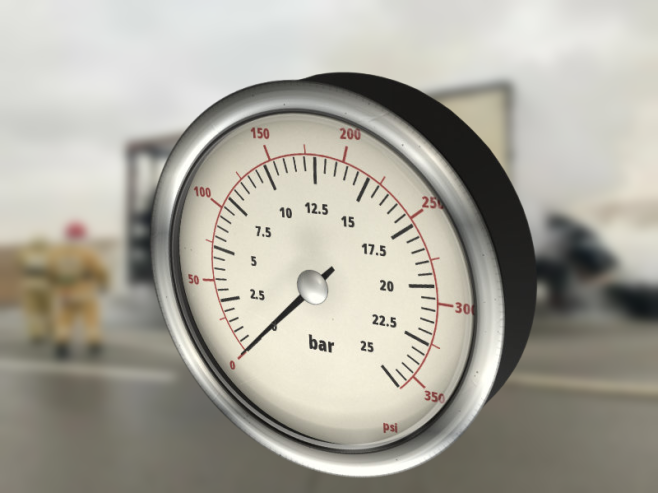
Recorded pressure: 0 bar
